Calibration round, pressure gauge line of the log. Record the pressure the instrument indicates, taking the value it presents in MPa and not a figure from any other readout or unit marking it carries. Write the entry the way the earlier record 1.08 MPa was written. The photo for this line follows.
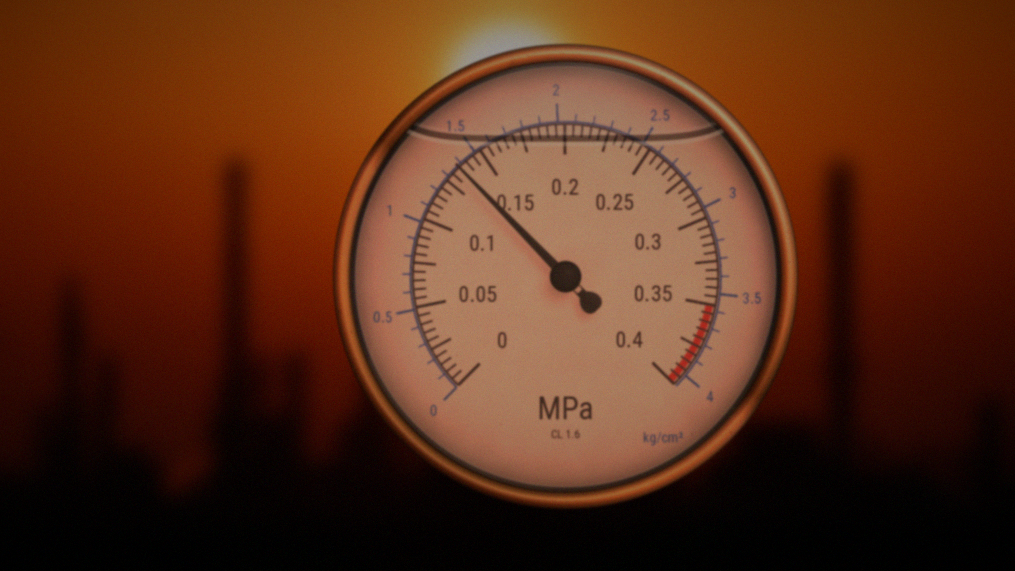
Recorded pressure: 0.135 MPa
